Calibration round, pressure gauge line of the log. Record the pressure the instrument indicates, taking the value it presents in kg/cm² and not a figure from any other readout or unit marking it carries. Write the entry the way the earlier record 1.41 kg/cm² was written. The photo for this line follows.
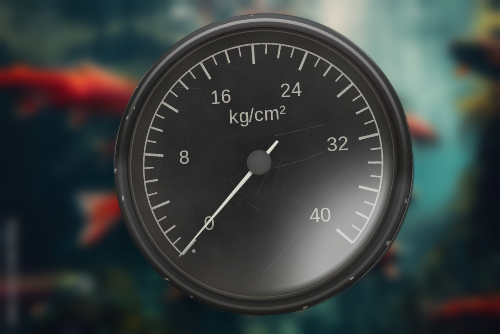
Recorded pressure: 0 kg/cm²
